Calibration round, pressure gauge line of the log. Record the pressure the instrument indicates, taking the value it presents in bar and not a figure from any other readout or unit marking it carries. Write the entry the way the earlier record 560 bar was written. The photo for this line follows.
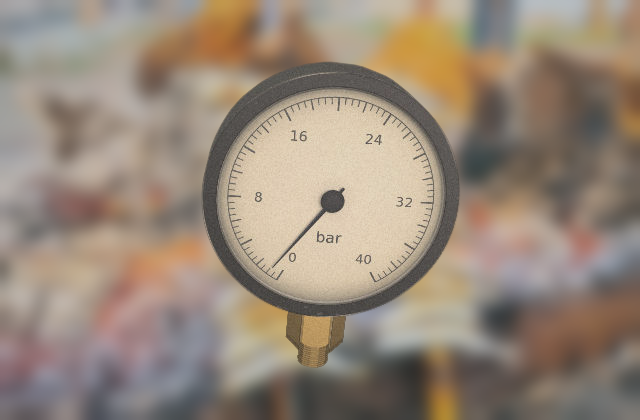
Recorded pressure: 1 bar
